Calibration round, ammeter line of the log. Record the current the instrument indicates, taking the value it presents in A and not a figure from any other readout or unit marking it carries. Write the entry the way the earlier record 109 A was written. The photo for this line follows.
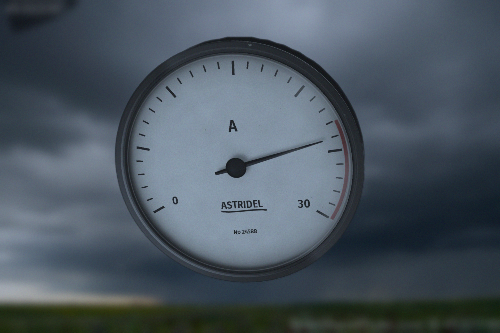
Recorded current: 24 A
